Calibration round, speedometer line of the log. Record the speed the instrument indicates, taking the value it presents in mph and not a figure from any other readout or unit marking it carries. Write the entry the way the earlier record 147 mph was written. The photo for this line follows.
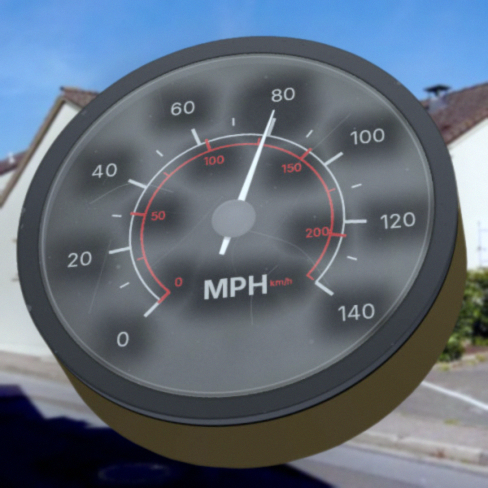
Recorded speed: 80 mph
